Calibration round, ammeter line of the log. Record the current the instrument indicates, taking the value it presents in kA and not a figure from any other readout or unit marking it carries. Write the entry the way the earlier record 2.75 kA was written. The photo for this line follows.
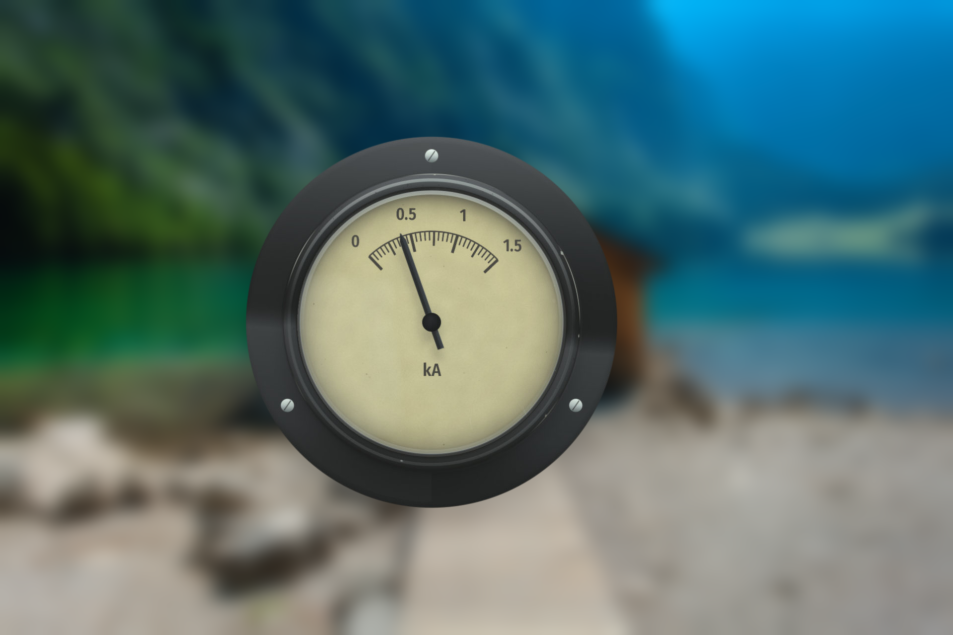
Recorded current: 0.4 kA
